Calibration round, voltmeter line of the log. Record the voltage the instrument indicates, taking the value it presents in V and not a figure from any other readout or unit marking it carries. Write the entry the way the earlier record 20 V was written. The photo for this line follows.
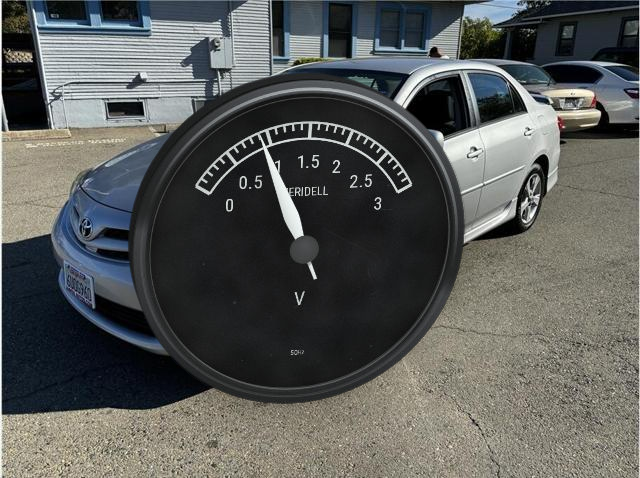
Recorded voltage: 0.9 V
